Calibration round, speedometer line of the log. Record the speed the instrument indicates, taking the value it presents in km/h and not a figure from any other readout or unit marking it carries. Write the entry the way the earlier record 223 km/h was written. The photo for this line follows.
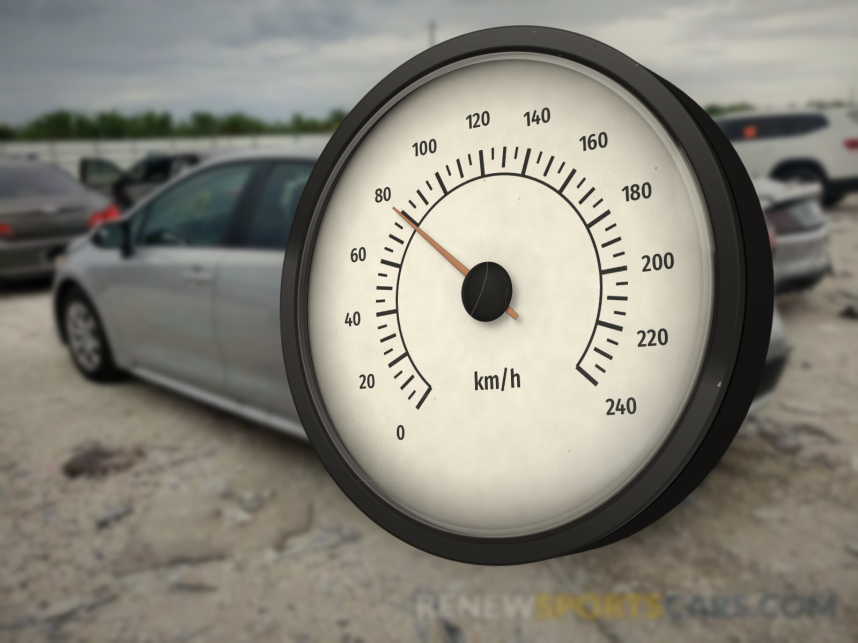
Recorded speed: 80 km/h
